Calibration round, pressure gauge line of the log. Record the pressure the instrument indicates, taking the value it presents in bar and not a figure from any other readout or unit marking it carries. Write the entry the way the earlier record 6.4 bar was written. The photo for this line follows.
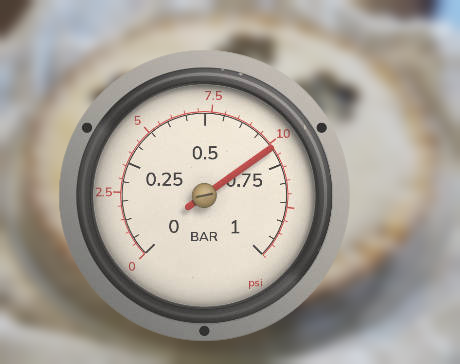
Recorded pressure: 0.7 bar
